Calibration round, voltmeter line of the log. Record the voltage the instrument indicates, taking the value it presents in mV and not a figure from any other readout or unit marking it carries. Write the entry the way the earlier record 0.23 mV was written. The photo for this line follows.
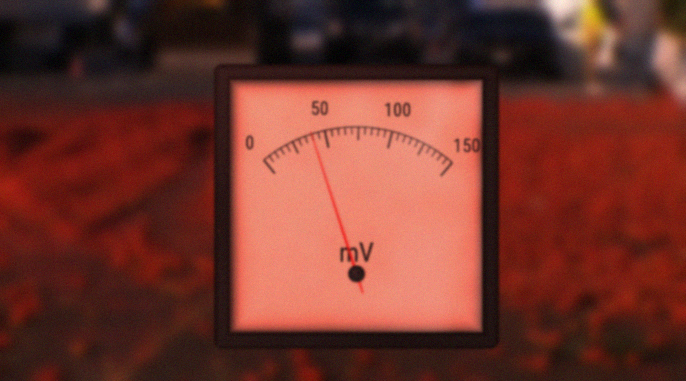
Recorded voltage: 40 mV
